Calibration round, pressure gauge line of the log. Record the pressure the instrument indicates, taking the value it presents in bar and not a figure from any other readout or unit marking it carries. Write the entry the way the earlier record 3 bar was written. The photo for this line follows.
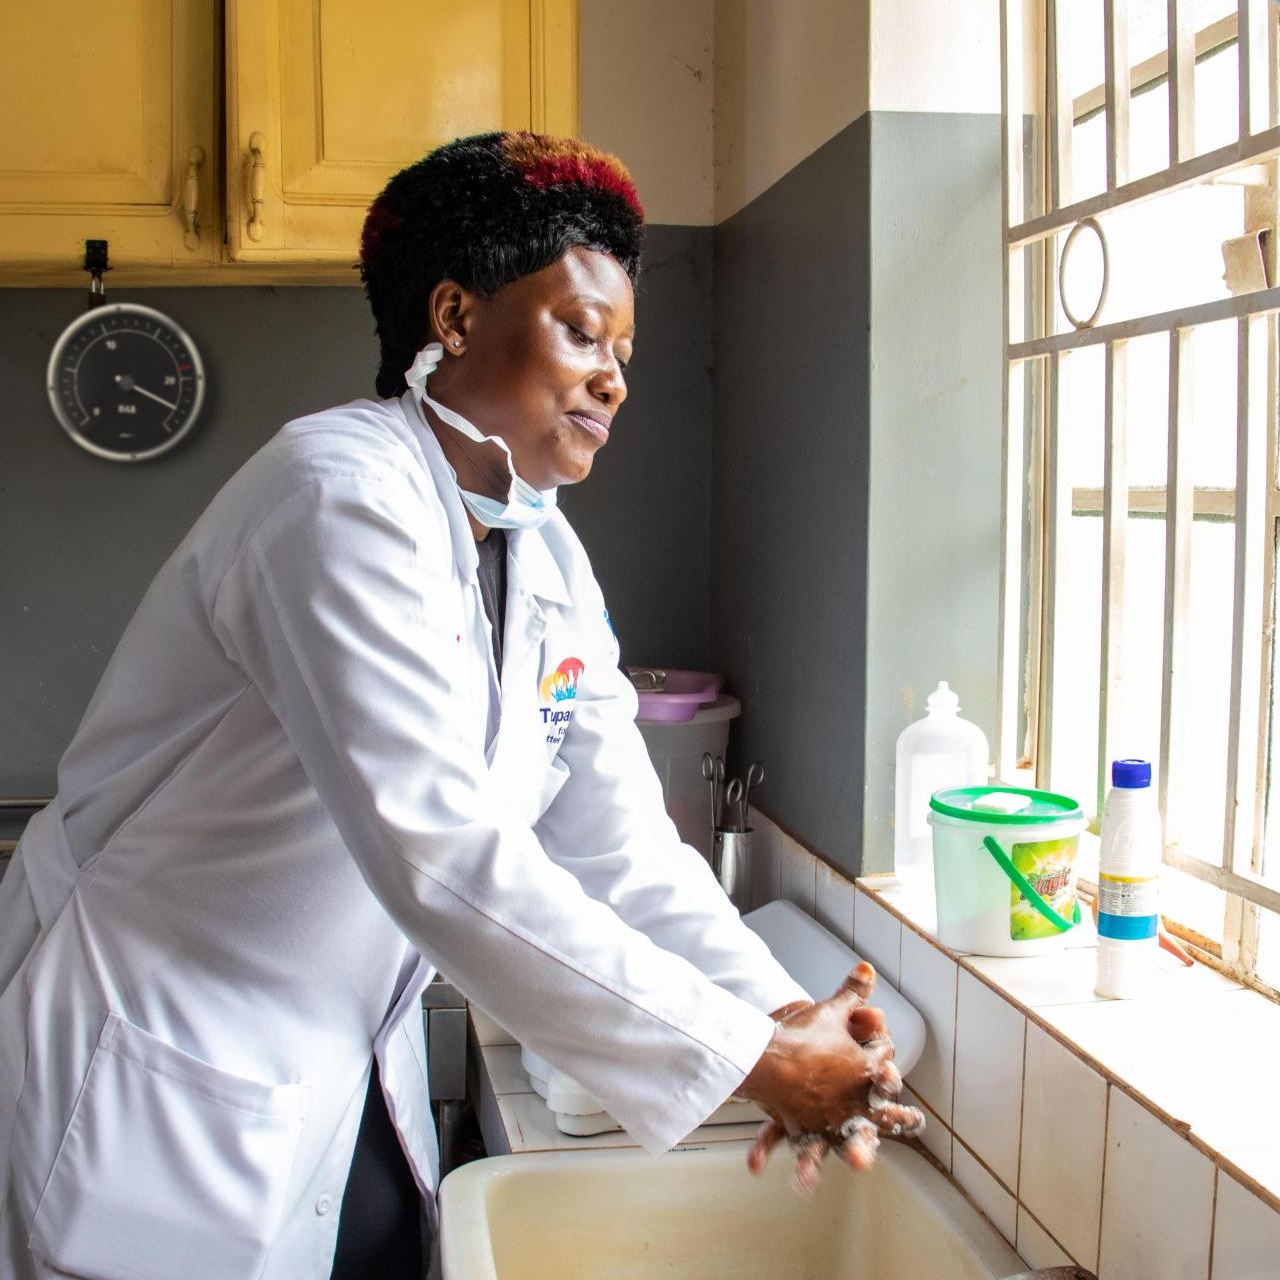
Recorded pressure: 23 bar
